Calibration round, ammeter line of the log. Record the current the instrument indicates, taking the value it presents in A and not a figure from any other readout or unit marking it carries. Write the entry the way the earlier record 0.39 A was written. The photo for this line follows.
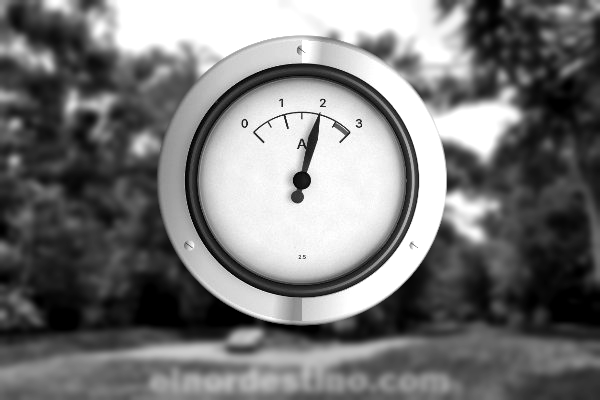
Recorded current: 2 A
